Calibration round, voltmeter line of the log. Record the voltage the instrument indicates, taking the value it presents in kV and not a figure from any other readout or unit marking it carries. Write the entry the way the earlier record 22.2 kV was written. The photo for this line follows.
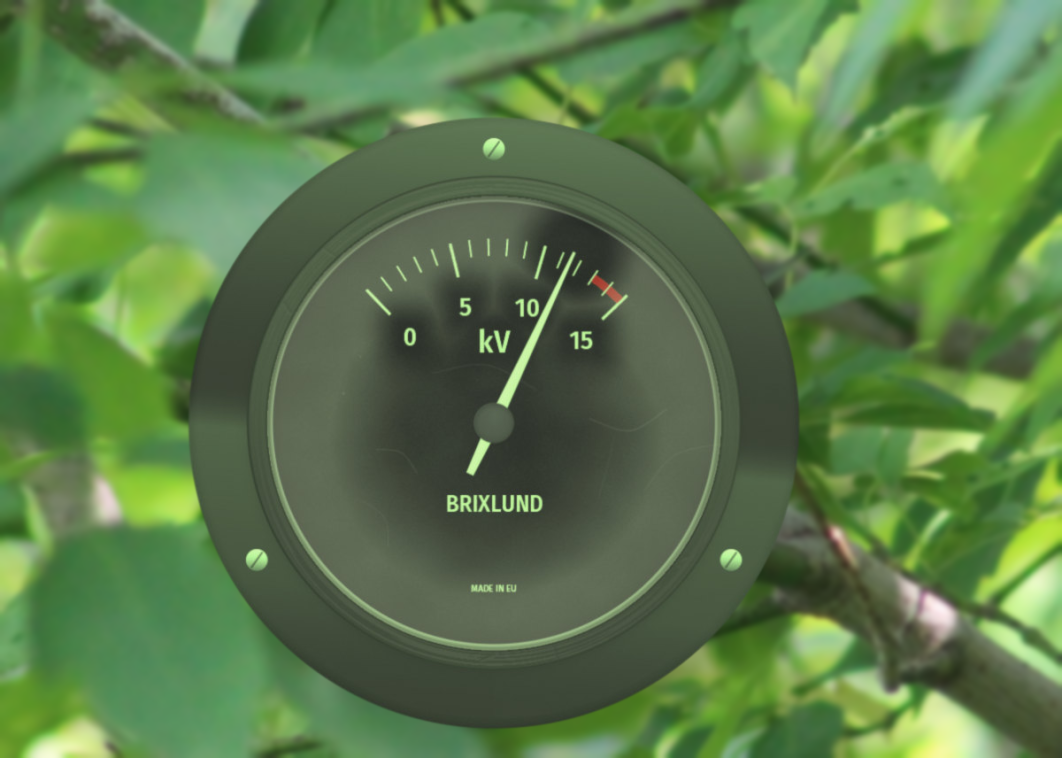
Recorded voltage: 11.5 kV
